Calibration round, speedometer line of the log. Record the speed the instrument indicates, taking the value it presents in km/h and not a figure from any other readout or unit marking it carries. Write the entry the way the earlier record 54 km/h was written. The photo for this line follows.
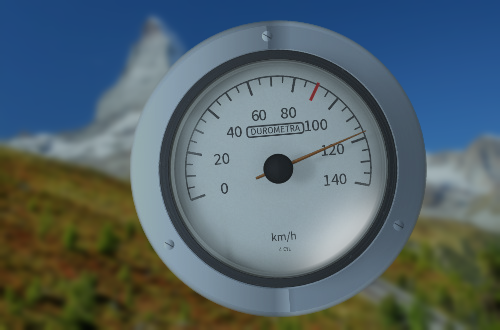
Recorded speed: 117.5 km/h
